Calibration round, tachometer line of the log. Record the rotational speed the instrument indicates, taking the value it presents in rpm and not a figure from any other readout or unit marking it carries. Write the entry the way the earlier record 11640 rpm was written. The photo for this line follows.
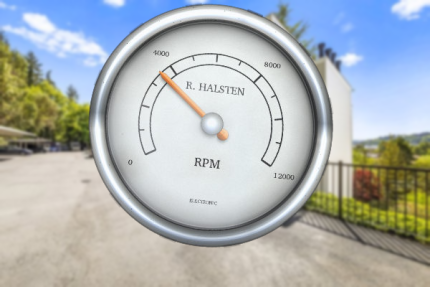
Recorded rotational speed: 3500 rpm
